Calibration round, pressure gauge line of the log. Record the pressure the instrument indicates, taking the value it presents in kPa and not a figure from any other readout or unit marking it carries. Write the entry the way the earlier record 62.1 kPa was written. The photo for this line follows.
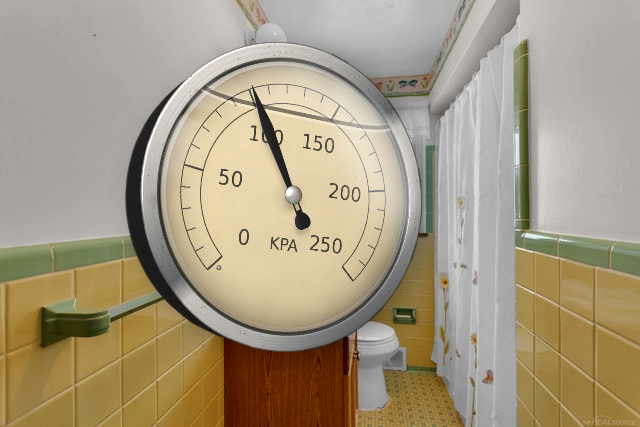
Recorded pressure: 100 kPa
